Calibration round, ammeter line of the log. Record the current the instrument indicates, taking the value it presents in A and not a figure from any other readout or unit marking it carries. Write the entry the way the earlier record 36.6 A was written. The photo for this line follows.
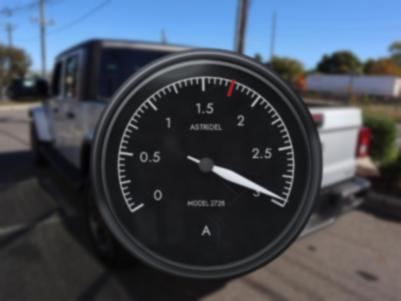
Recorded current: 2.95 A
